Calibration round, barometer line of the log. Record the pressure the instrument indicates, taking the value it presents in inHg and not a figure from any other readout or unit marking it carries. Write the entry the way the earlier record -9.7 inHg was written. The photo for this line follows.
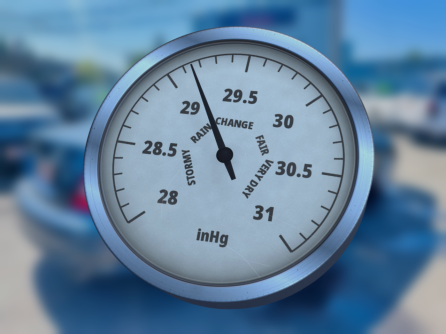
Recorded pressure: 29.15 inHg
